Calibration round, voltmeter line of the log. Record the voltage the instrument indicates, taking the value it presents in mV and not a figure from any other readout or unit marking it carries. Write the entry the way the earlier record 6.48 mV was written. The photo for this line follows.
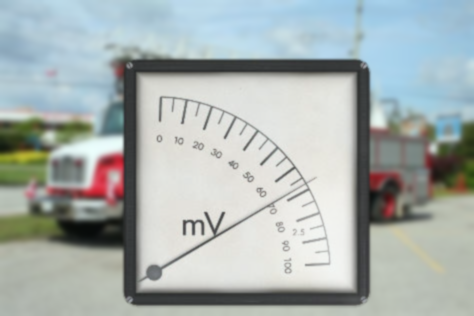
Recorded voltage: 67.5 mV
